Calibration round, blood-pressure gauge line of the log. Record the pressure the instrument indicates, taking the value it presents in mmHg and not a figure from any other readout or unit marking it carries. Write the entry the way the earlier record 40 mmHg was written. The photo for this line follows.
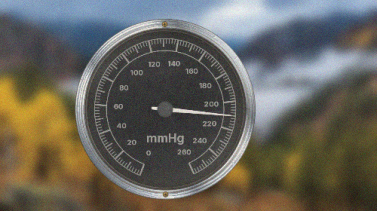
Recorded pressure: 210 mmHg
